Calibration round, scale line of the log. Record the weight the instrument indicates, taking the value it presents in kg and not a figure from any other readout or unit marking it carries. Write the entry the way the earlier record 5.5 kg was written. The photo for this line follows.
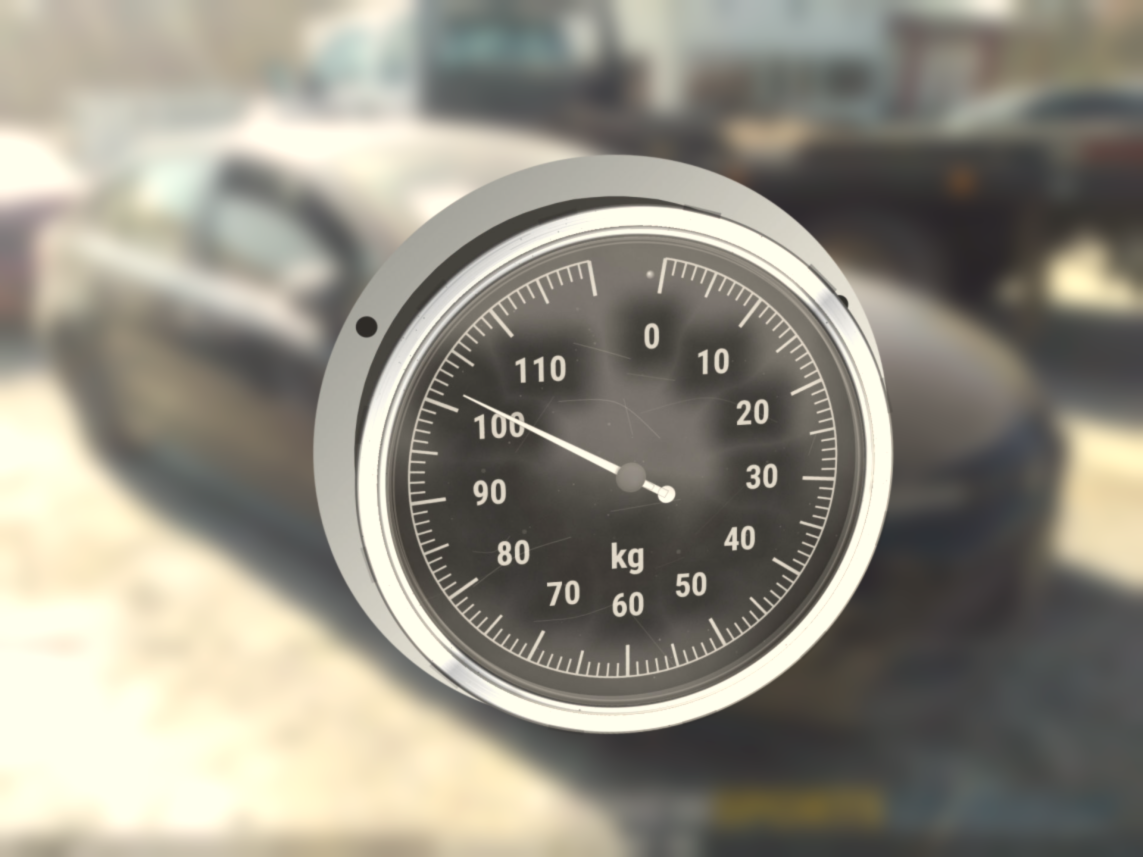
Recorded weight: 102 kg
